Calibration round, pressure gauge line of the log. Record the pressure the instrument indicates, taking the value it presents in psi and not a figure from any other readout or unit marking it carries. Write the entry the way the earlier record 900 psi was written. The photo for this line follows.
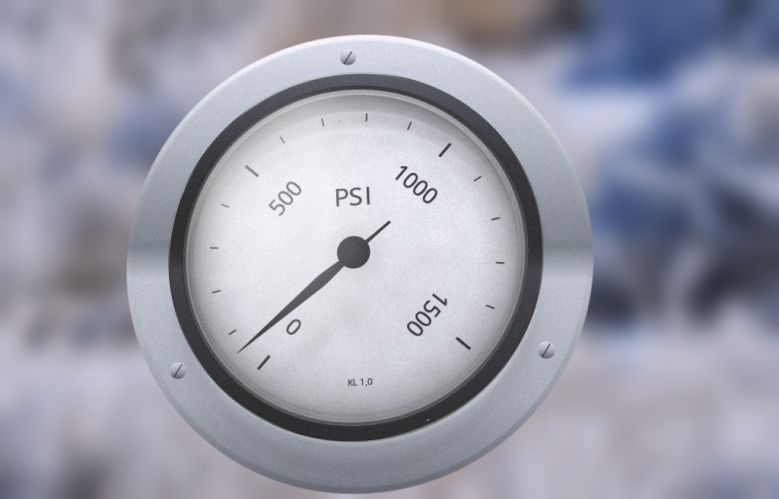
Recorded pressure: 50 psi
